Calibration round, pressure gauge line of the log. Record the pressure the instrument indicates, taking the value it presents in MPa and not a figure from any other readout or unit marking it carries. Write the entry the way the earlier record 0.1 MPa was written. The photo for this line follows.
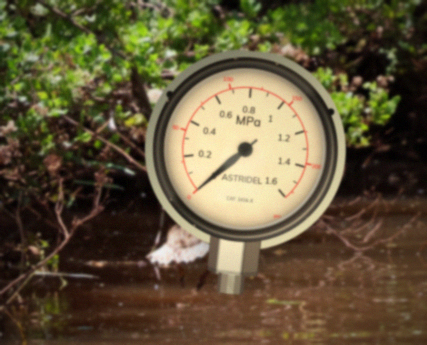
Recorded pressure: 0 MPa
